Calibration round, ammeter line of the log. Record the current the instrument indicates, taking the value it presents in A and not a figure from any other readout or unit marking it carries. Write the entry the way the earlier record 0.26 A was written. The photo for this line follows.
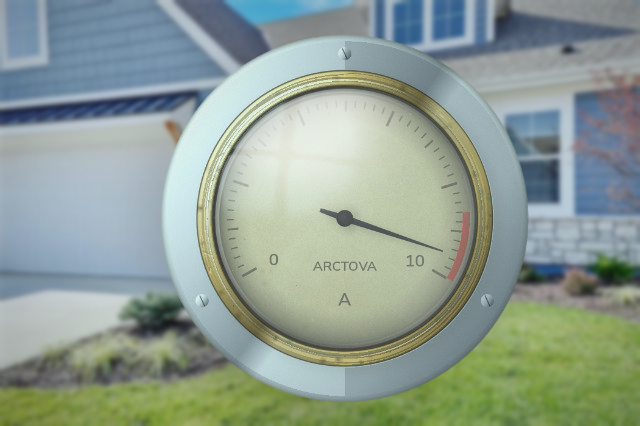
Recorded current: 9.5 A
